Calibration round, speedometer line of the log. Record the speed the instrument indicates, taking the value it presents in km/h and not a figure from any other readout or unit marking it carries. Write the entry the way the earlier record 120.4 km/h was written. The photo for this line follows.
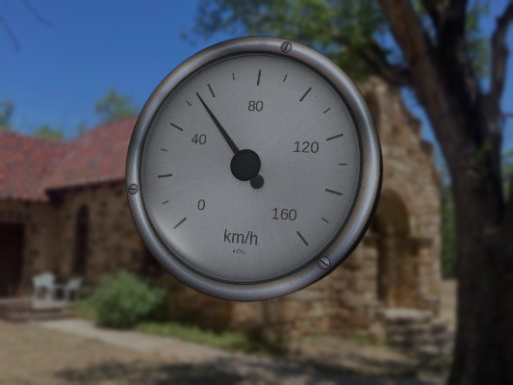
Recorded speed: 55 km/h
